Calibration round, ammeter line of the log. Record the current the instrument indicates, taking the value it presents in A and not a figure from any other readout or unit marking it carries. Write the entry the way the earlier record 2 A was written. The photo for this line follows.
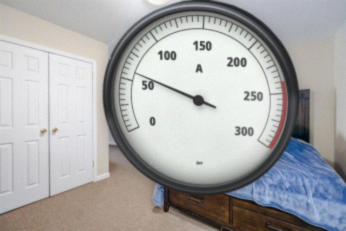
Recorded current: 60 A
